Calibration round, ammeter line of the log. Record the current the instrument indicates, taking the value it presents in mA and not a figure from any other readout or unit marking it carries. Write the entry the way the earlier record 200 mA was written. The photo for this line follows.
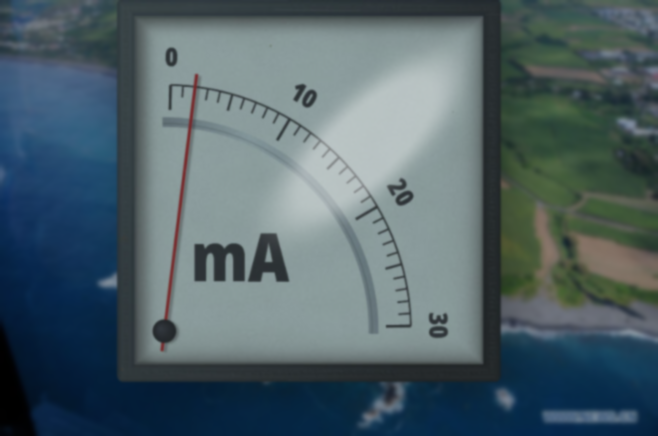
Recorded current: 2 mA
